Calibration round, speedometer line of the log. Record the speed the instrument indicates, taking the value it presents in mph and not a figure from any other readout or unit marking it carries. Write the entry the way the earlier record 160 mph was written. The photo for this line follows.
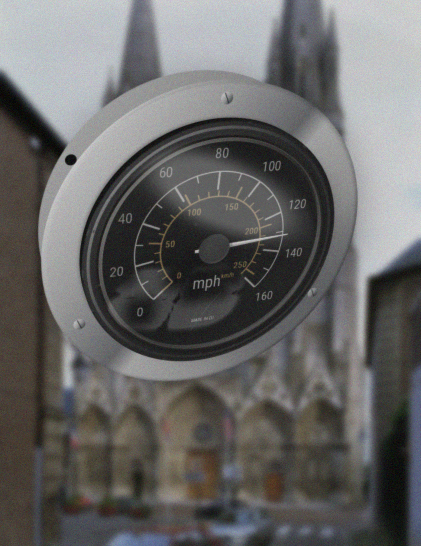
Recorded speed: 130 mph
